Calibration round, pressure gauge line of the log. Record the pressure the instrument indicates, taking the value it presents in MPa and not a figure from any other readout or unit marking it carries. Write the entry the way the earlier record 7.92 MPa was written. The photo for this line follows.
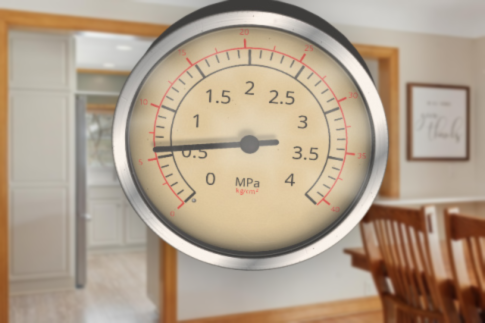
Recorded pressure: 0.6 MPa
